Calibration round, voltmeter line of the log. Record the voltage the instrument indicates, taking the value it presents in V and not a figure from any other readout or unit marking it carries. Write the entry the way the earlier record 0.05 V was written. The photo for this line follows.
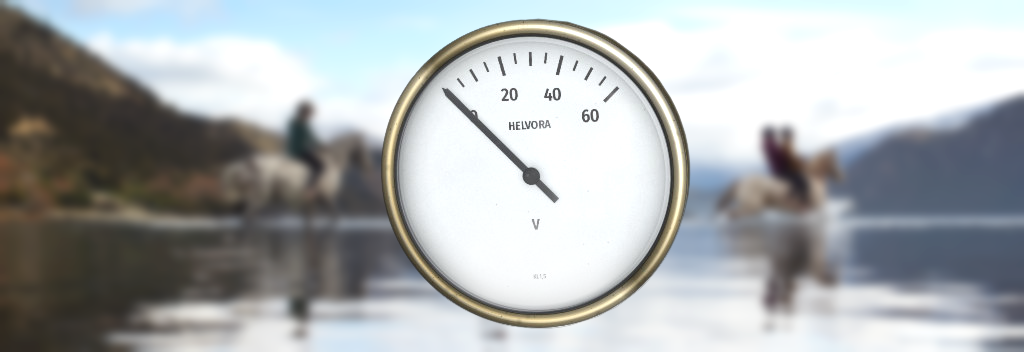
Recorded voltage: 0 V
